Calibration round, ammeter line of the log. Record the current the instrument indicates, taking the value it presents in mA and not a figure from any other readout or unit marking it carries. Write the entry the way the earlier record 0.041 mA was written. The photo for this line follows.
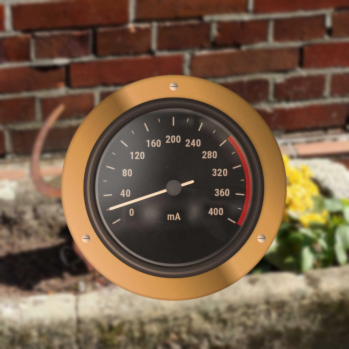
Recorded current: 20 mA
